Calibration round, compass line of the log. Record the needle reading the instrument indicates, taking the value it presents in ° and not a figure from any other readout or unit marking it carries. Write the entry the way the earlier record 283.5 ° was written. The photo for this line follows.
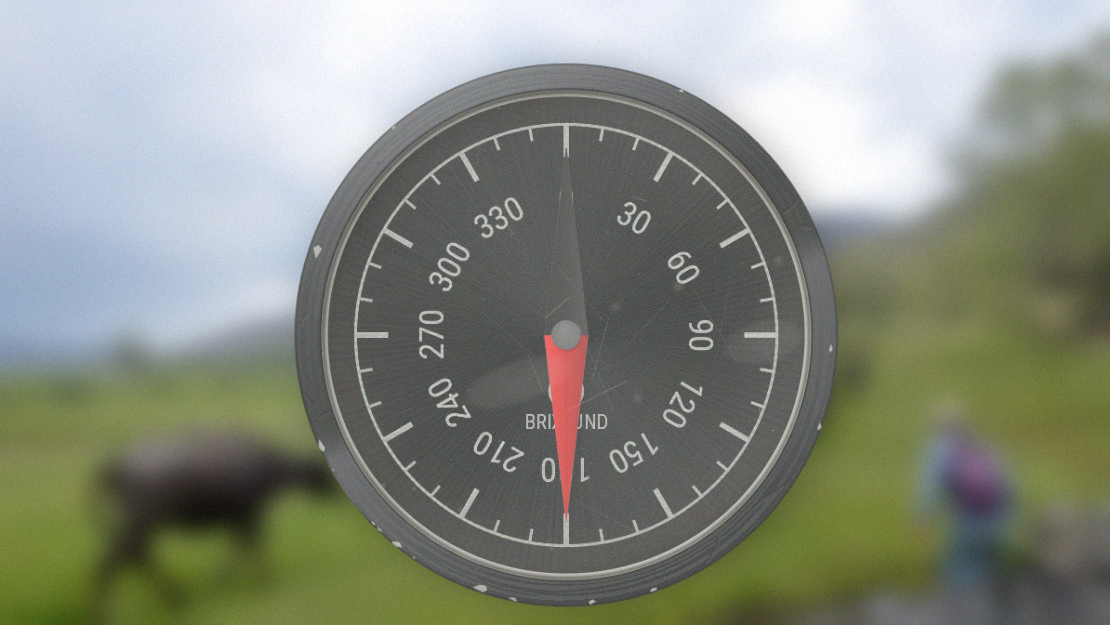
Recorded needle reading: 180 °
